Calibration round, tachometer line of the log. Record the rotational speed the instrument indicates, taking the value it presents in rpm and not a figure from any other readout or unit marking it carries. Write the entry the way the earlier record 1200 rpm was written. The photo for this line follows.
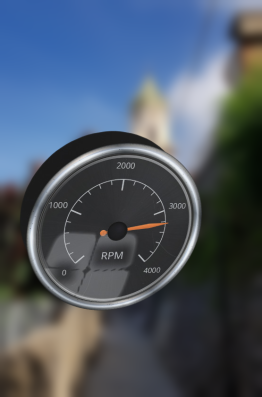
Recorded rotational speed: 3200 rpm
